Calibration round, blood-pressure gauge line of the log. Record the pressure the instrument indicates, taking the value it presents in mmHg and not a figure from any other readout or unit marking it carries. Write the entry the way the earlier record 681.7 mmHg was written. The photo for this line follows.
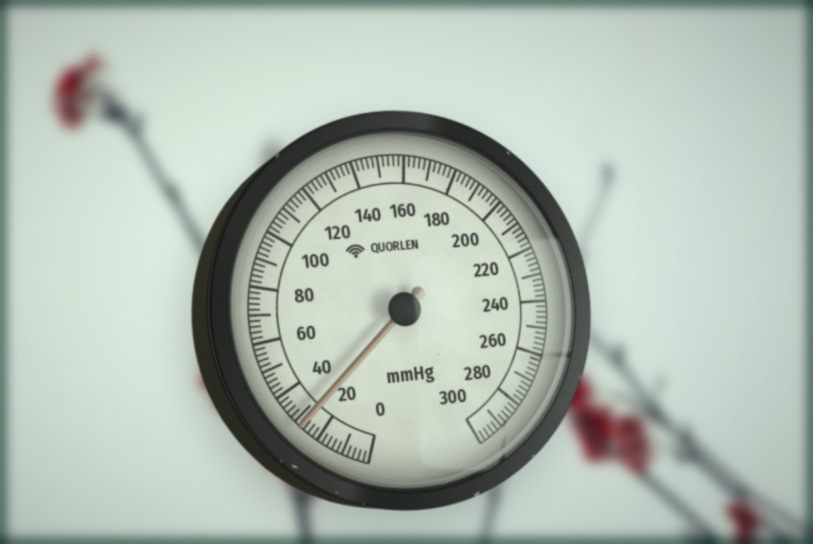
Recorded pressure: 28 mmHg
